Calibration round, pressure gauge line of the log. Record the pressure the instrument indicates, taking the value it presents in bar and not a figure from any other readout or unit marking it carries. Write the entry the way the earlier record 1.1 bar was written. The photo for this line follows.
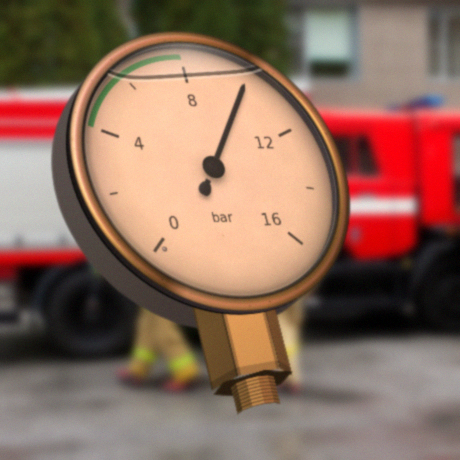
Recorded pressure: 10 bar
